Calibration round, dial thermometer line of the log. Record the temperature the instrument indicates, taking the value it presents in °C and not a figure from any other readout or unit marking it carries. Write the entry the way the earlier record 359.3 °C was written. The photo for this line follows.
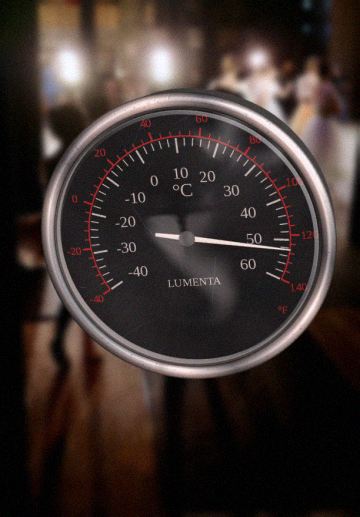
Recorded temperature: 52 °C
